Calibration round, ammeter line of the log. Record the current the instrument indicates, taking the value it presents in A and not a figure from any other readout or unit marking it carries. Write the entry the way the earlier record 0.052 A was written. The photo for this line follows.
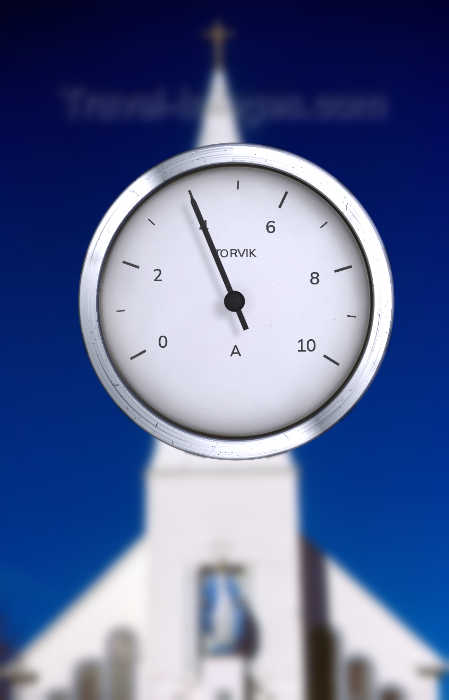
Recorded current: 4 A
